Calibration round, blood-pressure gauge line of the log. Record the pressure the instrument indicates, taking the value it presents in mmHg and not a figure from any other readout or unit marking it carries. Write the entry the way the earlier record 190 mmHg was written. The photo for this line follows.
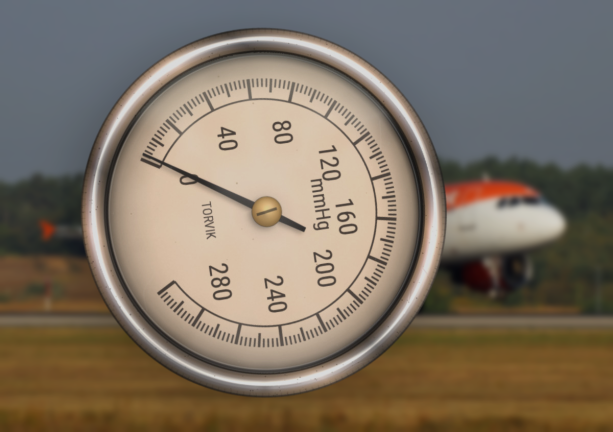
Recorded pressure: 2 mmHg
